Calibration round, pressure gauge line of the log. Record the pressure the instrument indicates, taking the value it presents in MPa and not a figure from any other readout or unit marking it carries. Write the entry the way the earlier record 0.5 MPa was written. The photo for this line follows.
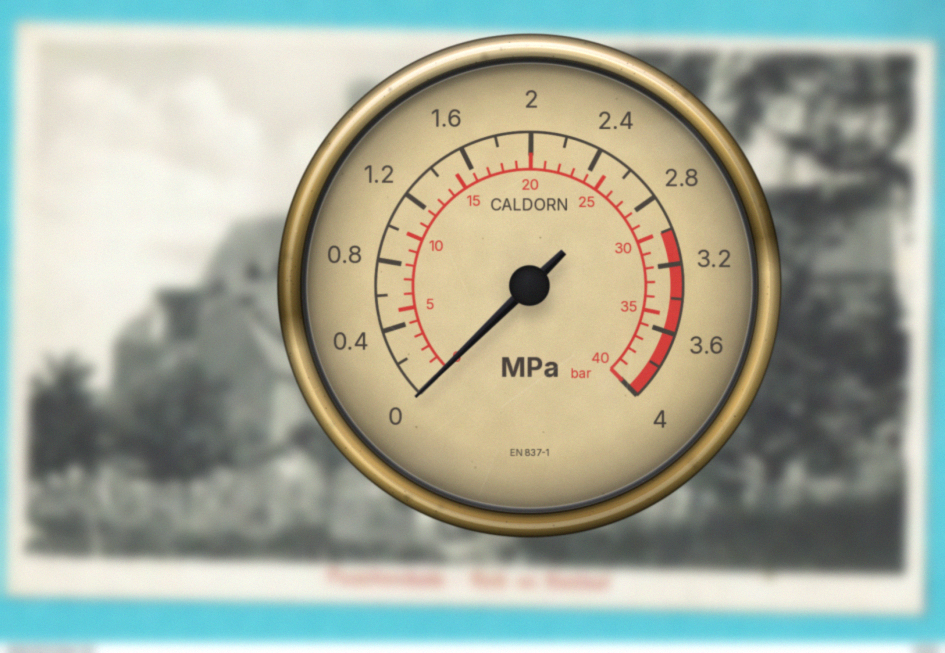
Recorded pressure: 0 MPa
